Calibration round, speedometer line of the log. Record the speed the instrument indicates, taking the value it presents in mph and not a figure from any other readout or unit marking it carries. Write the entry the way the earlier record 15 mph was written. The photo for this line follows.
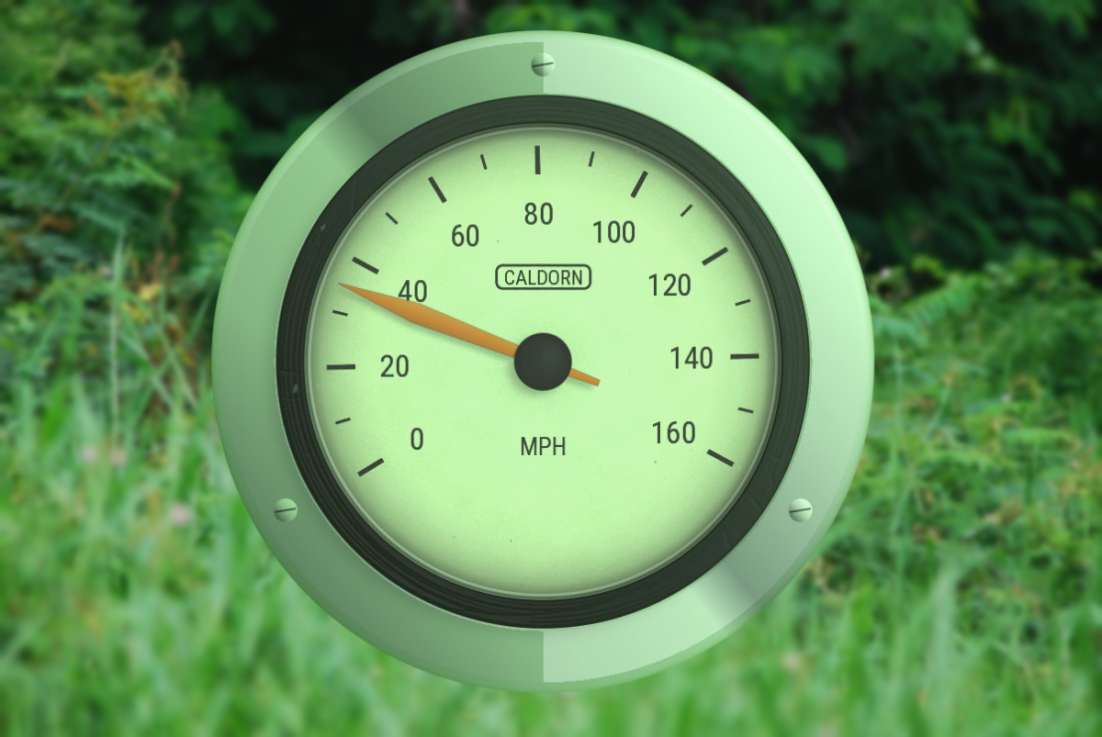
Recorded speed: 35 mph
